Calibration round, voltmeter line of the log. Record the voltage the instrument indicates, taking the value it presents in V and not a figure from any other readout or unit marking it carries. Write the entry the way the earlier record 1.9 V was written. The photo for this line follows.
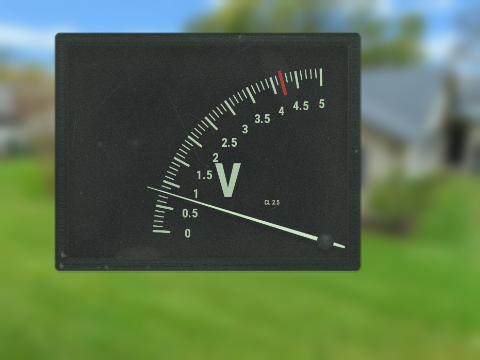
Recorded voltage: 0.8 V
